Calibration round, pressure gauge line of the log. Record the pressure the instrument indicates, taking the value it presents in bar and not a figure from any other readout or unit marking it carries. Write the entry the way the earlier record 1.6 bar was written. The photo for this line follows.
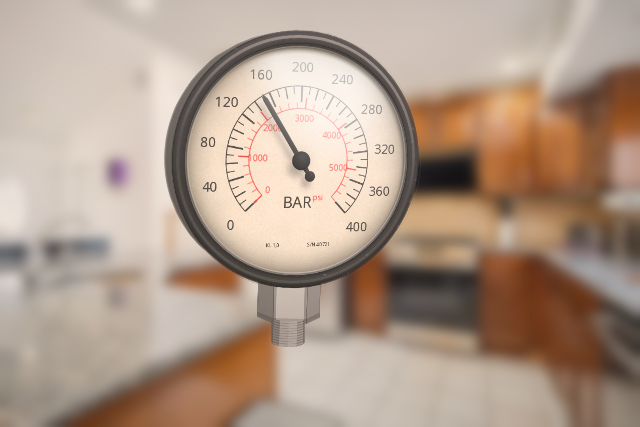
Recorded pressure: 150 bar
